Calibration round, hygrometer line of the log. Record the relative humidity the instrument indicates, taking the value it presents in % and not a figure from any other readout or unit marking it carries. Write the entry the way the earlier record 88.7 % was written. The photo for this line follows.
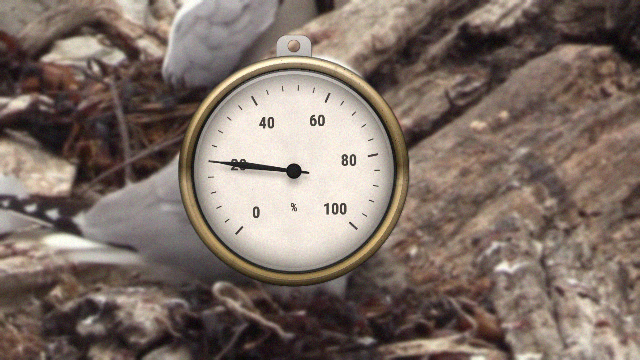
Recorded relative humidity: 20 %
